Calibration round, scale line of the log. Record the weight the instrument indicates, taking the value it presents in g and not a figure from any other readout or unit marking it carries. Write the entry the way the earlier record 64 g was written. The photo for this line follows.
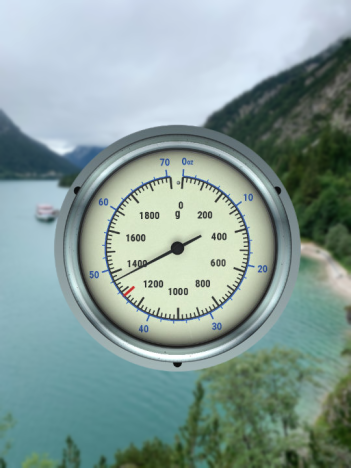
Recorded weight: 1360 g
